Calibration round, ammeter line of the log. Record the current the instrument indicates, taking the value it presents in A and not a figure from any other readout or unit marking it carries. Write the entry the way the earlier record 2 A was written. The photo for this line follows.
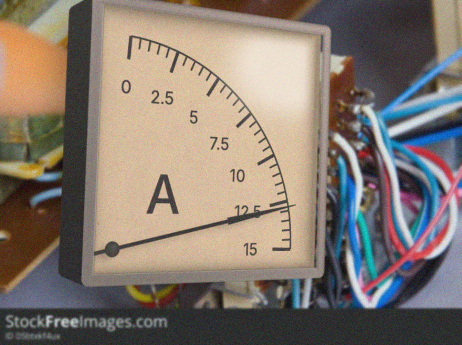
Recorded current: 12.75 A
